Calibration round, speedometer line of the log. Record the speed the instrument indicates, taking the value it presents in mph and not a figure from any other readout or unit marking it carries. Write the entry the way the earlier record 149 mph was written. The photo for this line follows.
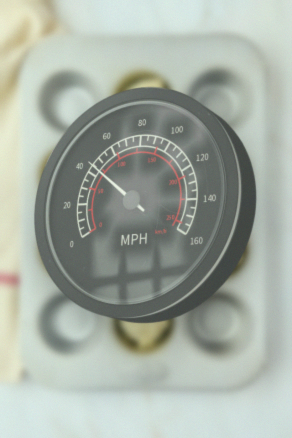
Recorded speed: 45 mph
